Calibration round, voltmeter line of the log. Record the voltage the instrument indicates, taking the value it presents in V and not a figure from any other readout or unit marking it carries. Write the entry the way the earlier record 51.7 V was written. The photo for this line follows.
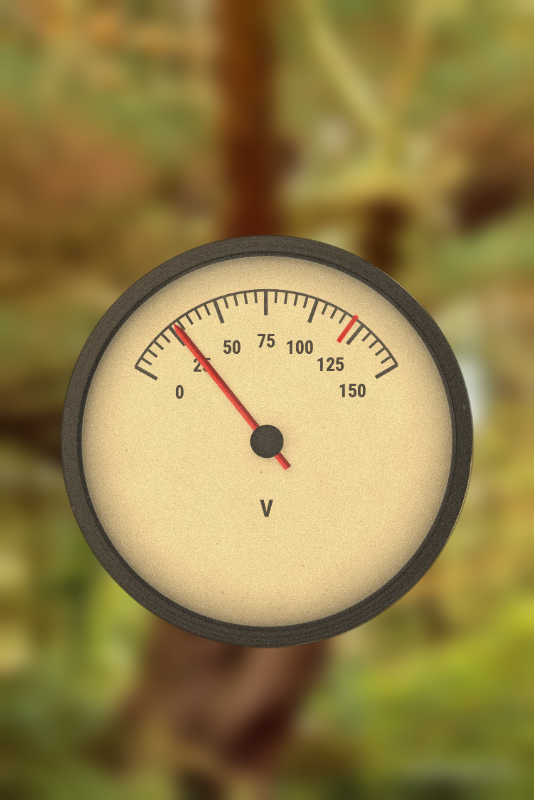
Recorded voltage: 27.5 V
